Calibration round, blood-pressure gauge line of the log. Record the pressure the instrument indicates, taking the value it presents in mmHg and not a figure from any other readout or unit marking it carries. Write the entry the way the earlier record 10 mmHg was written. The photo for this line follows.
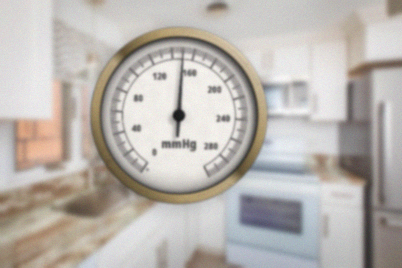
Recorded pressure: 150 mmHg
